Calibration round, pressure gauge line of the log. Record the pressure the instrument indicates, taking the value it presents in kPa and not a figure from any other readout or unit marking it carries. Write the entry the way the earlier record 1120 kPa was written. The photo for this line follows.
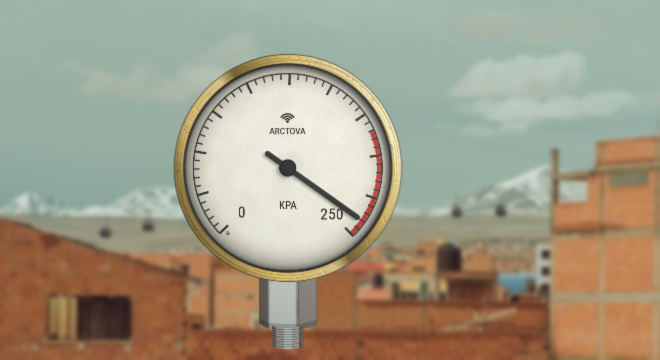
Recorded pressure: 240 kPa
